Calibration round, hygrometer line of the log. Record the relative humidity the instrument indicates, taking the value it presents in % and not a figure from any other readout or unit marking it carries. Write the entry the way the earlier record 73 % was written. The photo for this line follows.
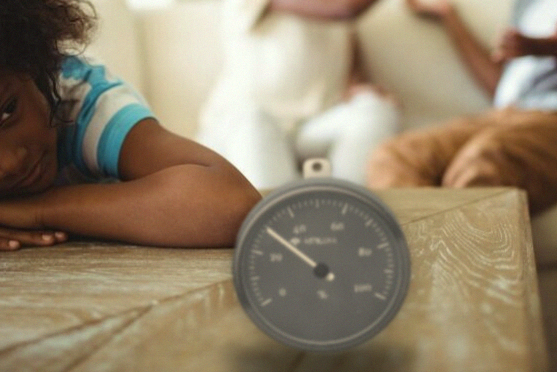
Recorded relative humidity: 30 %
